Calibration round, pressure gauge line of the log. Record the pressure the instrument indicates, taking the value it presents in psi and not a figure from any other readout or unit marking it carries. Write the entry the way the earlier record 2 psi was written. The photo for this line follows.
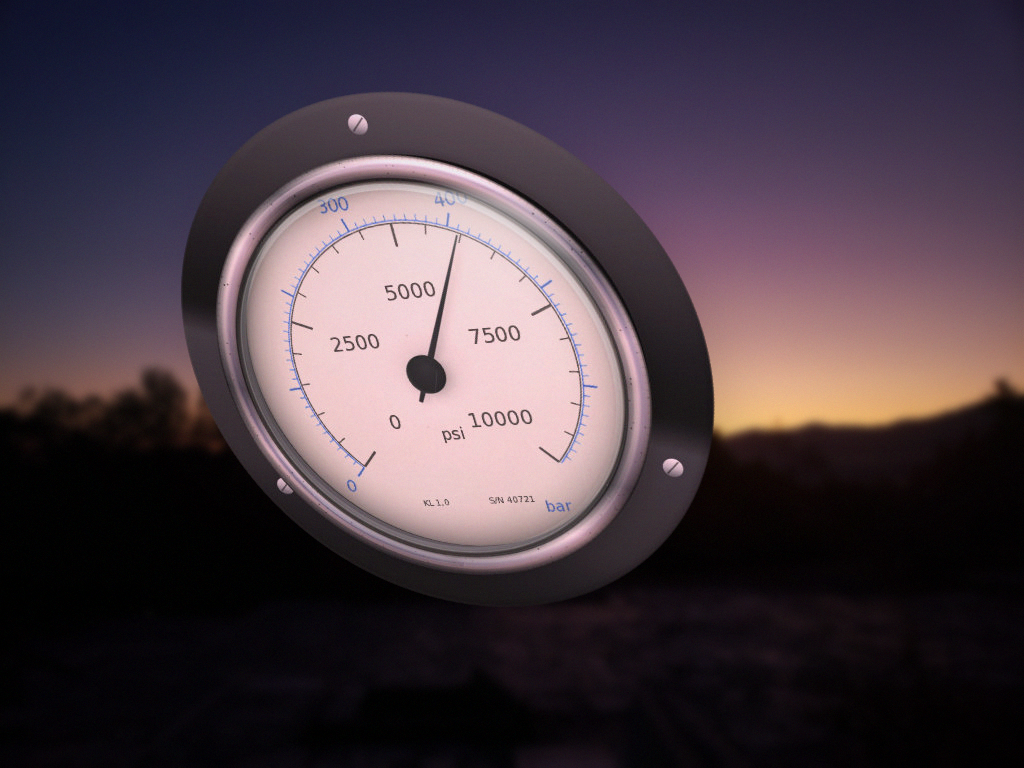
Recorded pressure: 6000 psi
